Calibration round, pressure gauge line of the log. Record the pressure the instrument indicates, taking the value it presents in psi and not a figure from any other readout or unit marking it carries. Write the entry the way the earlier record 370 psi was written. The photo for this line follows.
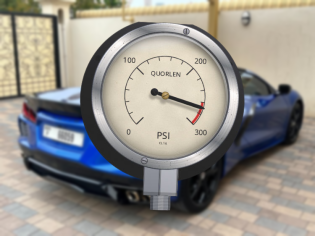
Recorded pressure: 270 psi
